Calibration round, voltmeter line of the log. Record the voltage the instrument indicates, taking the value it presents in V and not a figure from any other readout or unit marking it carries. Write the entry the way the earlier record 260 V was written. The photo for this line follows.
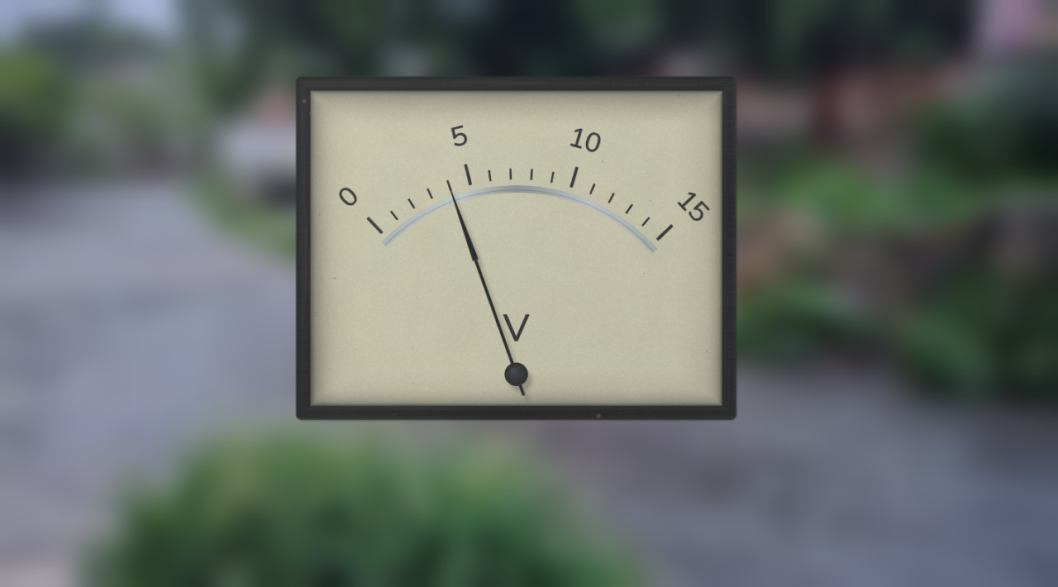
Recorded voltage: 4 V
